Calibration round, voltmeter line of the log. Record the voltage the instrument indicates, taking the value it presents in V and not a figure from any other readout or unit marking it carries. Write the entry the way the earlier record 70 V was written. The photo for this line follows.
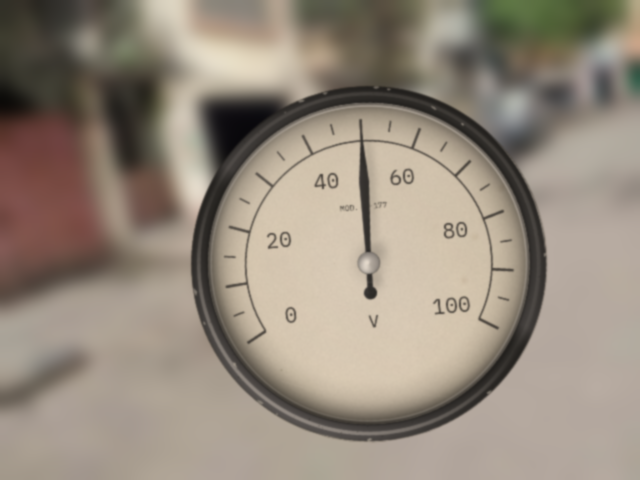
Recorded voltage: 50 V
